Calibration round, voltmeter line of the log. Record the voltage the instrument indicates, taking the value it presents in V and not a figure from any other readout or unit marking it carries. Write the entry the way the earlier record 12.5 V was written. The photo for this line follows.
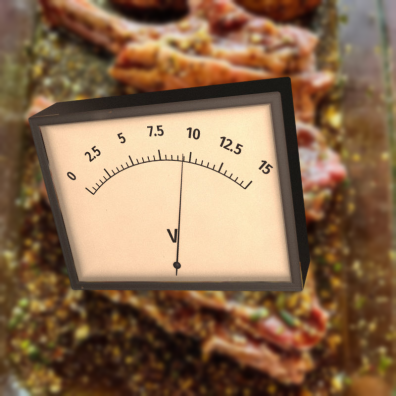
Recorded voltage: 9.5 V
